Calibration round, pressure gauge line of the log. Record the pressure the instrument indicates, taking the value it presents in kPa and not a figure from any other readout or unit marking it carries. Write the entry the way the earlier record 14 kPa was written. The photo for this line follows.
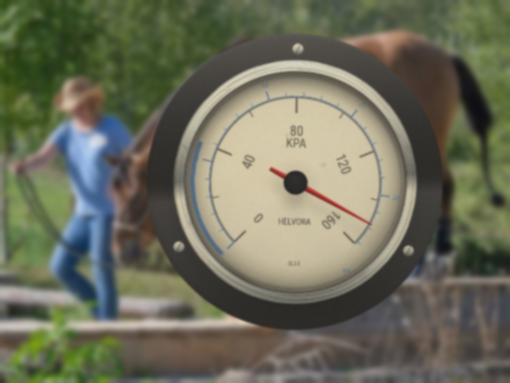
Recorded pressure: 150 kPa
